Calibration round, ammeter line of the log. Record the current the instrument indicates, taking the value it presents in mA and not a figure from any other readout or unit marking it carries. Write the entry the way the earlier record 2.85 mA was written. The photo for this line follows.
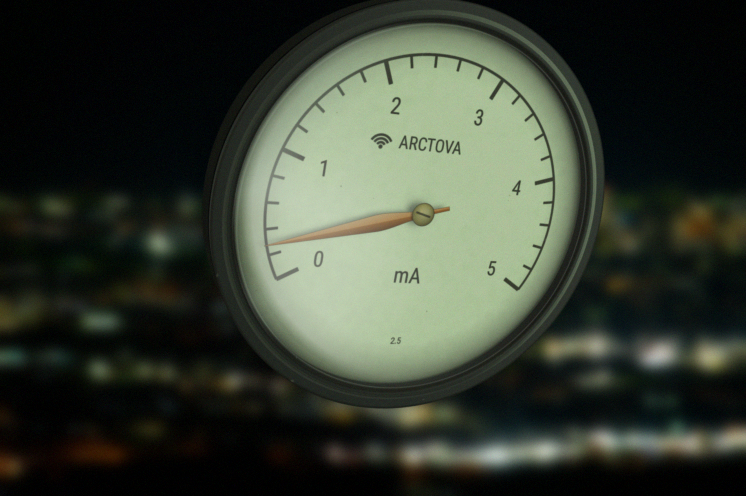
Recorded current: 0.3 mA
